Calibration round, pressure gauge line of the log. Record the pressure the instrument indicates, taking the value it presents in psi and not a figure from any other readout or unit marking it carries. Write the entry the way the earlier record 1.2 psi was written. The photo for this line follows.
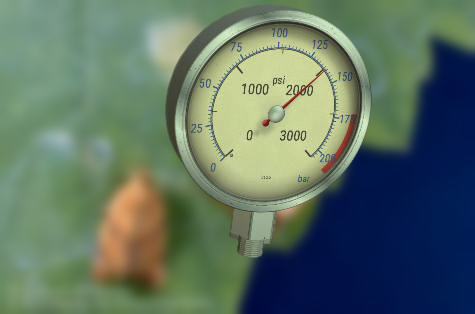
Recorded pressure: 2000 psi
